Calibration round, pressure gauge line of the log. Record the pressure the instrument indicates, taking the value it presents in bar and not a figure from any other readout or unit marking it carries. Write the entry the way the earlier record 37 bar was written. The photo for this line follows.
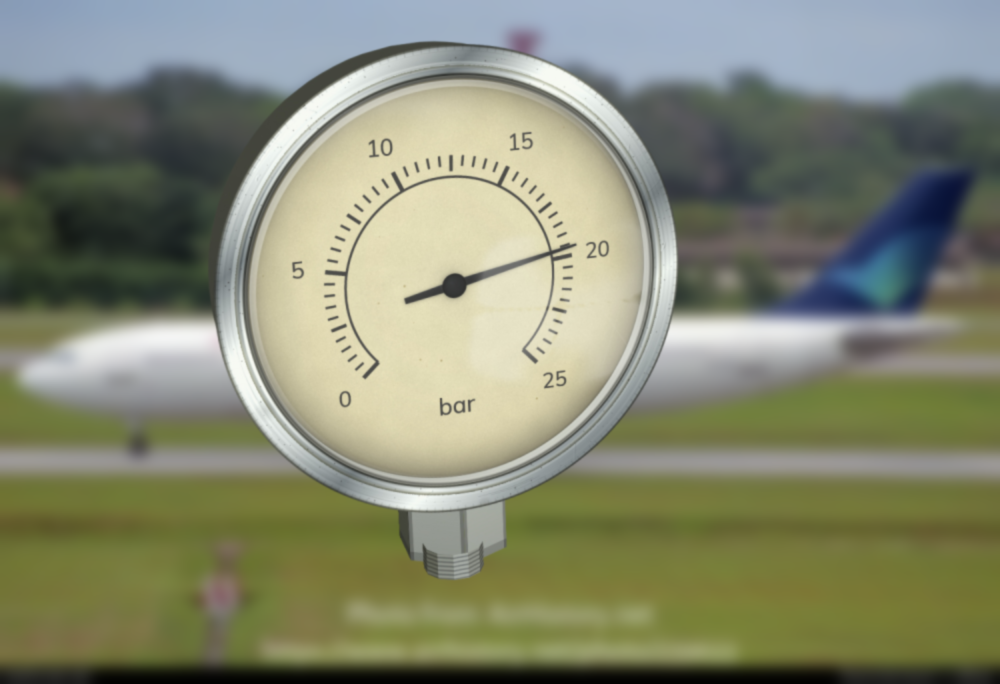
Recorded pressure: 19.5 bar
